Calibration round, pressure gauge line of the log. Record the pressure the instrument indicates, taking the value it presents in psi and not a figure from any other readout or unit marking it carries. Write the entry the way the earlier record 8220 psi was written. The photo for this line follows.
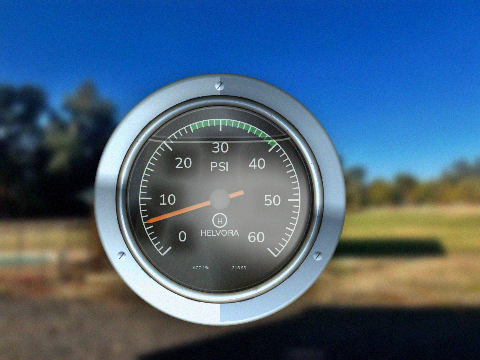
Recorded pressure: 6 psi
